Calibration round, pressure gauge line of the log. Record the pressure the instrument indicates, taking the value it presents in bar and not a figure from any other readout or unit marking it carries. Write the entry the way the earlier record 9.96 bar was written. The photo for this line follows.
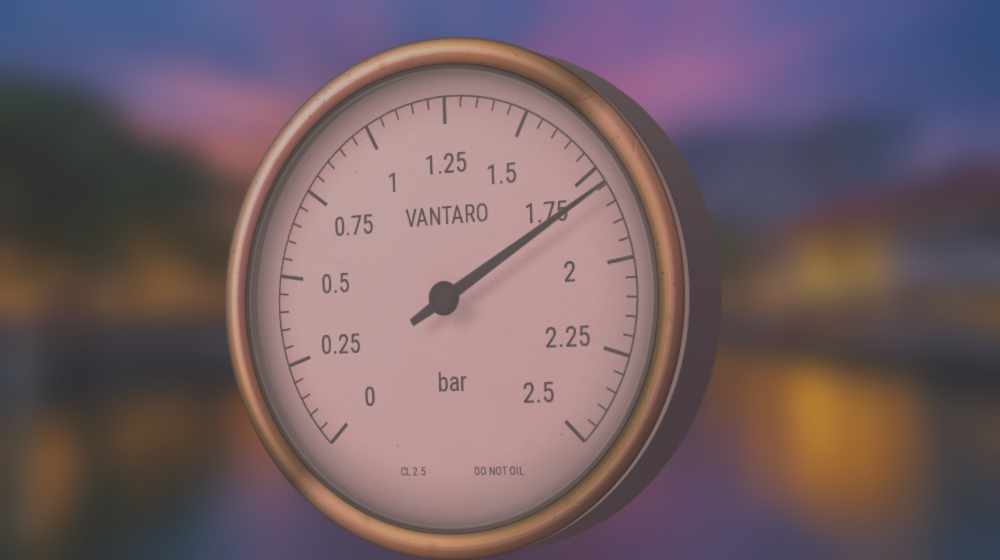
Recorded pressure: 1.8 bar
